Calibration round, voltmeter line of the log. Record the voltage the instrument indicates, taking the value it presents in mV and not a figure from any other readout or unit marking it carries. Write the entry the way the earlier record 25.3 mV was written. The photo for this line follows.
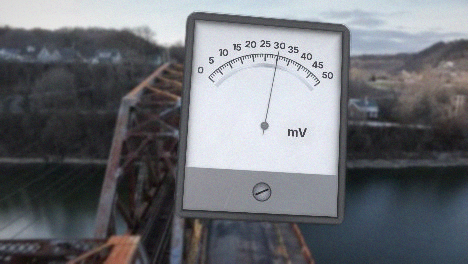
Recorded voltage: 30 mV
